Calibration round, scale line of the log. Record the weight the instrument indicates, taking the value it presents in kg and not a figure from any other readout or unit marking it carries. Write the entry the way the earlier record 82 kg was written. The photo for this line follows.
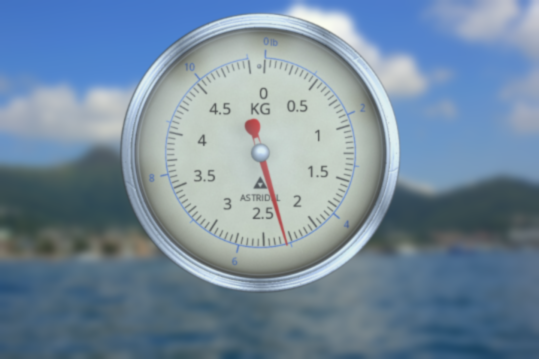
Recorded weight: 2.3 kg
